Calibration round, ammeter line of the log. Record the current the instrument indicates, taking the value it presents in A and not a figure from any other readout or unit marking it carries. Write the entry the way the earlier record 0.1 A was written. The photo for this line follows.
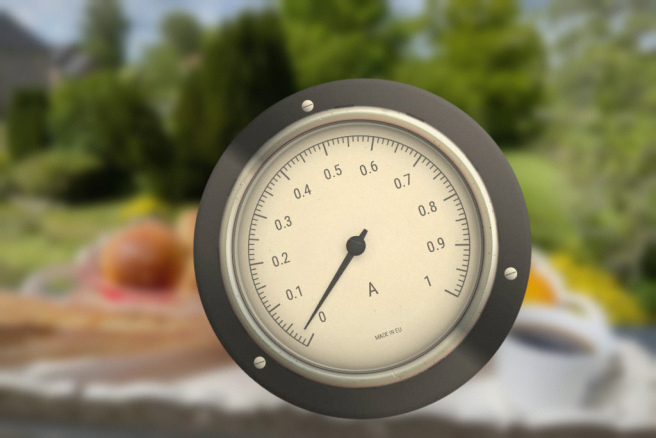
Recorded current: 0.02 A
